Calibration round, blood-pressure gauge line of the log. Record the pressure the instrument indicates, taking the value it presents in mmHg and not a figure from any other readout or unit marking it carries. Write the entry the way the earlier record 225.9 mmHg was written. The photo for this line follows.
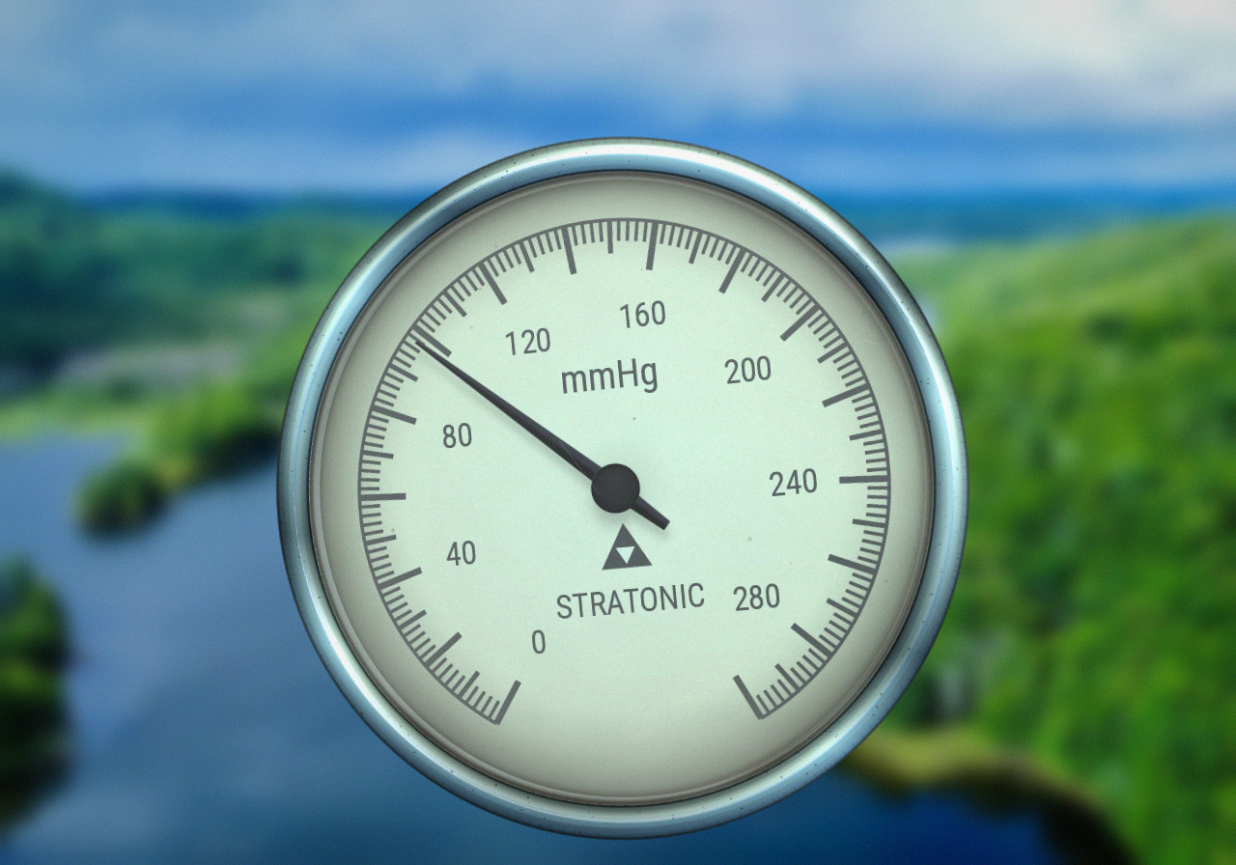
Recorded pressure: 98 mmHg
